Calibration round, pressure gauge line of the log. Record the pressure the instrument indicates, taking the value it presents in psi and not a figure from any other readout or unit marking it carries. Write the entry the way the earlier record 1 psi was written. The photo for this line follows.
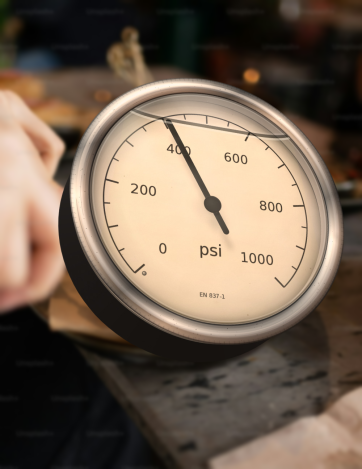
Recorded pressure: 400 psi
